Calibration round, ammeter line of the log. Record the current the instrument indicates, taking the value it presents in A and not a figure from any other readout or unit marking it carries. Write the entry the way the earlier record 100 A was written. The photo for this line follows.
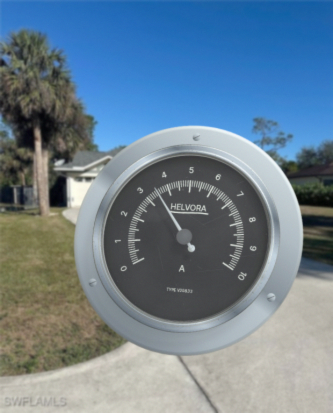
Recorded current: 3.5 A
